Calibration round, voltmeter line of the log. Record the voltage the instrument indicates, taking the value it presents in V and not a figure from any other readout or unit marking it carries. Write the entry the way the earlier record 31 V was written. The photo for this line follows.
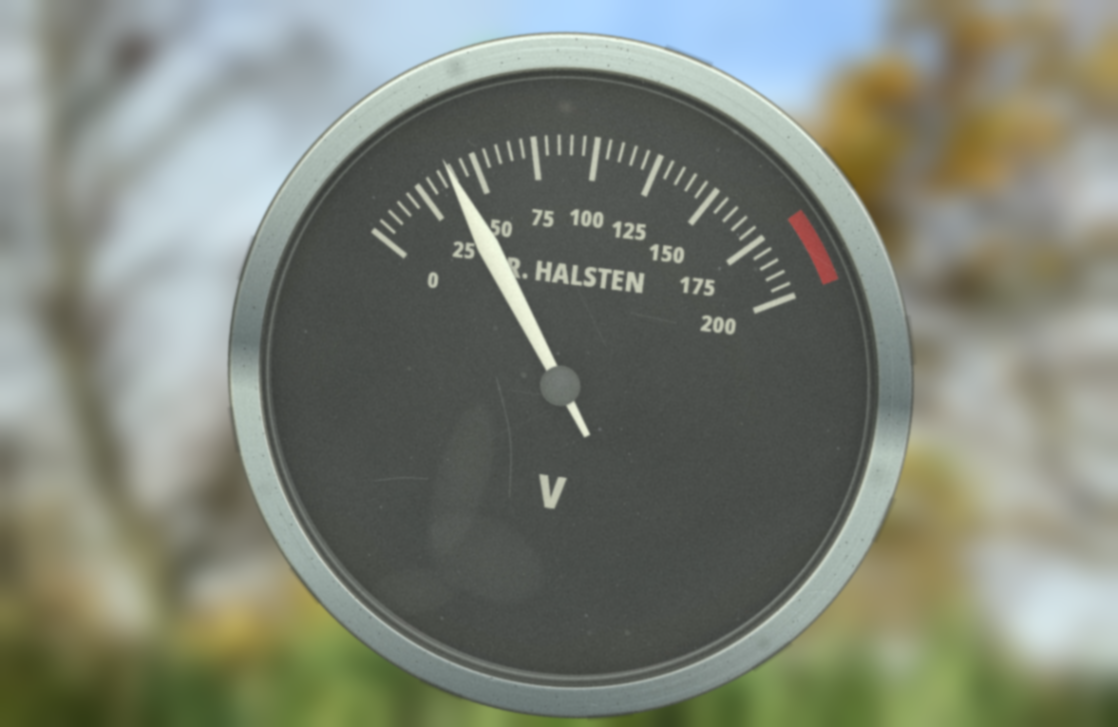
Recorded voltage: 40 V
